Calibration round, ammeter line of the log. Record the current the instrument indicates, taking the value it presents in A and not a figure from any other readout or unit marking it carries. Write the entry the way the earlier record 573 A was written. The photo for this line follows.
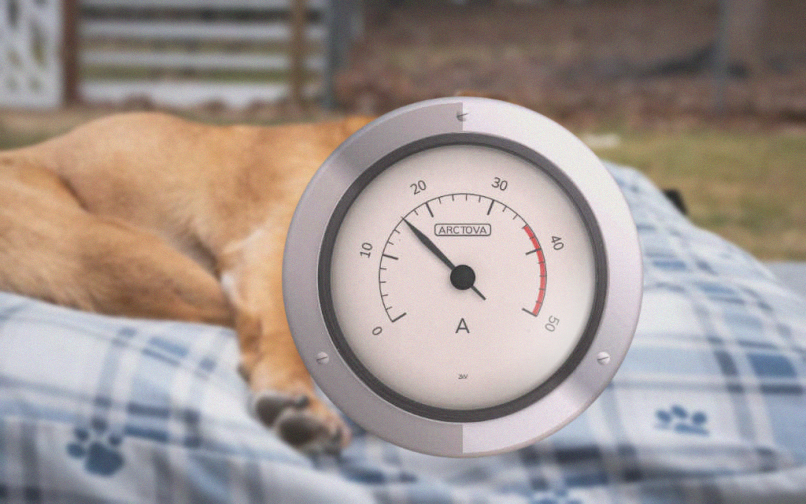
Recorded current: 16 A
